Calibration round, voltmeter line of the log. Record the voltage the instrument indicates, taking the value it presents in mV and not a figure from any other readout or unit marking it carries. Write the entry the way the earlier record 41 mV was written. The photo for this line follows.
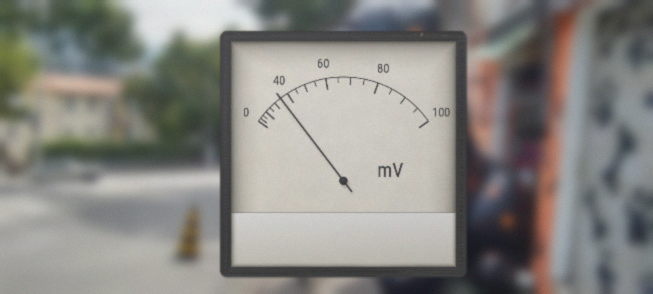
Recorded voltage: 35 mV
